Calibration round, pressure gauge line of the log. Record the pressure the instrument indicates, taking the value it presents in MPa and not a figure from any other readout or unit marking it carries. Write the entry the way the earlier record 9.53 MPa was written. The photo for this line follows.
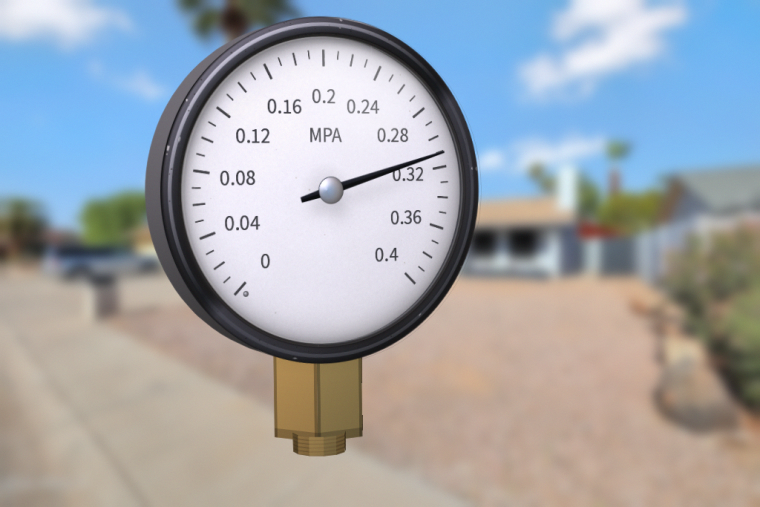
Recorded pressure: 0.31 MPa
